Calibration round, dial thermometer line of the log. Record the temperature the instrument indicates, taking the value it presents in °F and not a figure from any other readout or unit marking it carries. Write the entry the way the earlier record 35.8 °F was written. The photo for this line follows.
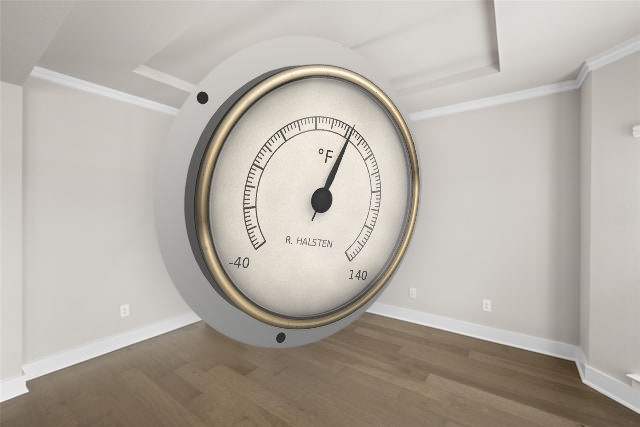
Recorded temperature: 60 °F
